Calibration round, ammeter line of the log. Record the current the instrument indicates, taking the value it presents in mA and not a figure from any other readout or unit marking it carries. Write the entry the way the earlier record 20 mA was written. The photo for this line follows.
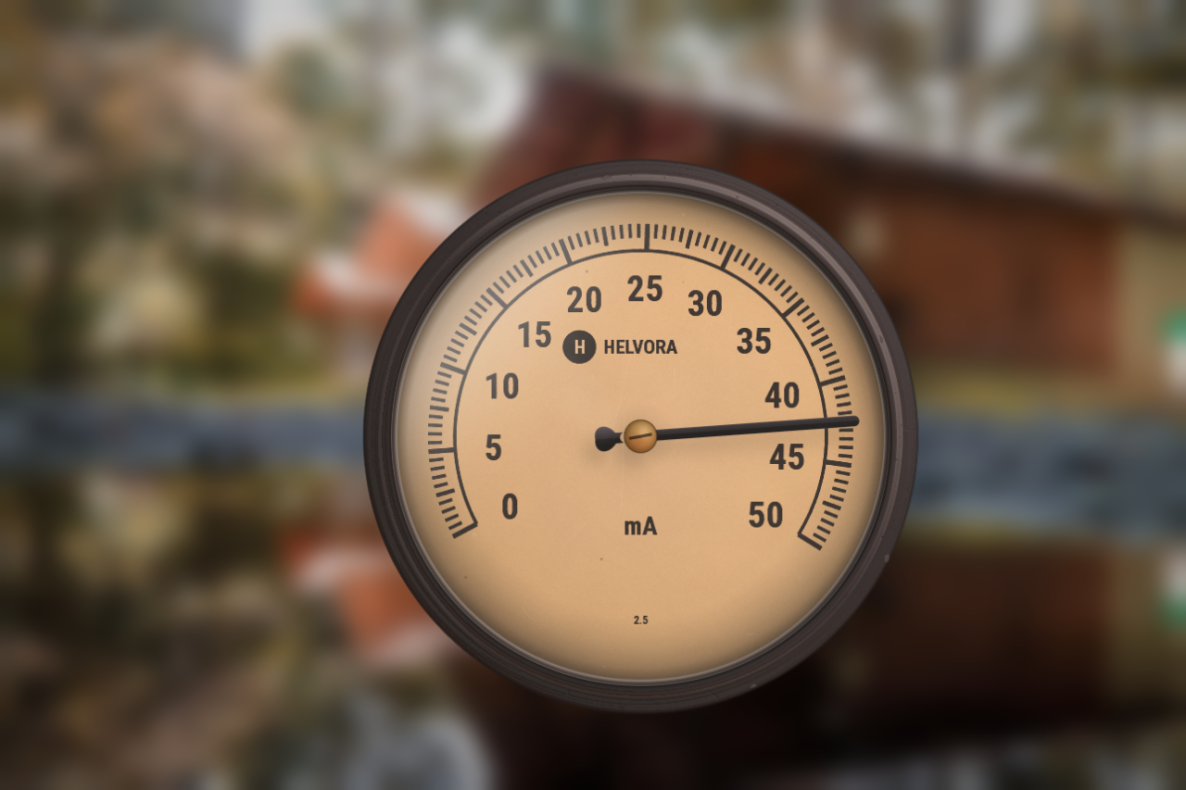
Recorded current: 42.5 mA
